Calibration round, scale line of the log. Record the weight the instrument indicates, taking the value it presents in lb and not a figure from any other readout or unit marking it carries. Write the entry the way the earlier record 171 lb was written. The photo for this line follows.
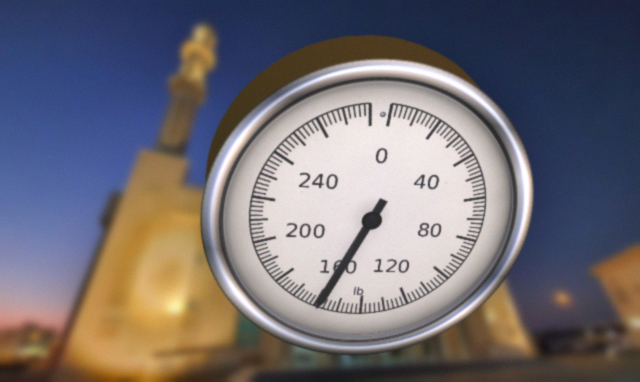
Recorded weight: 160 lb
